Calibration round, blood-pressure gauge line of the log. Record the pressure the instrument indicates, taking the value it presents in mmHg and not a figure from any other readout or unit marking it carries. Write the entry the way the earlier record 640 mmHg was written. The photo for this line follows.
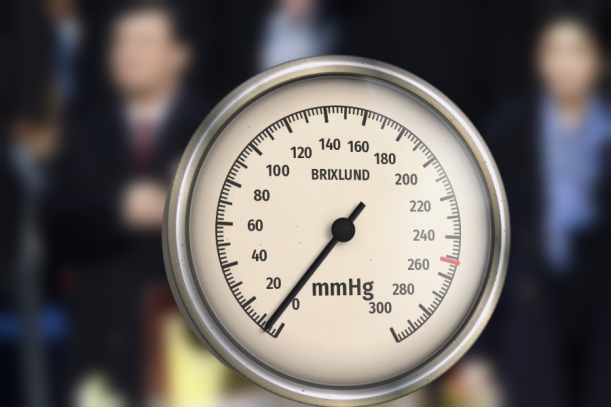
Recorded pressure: 6 mmHg
